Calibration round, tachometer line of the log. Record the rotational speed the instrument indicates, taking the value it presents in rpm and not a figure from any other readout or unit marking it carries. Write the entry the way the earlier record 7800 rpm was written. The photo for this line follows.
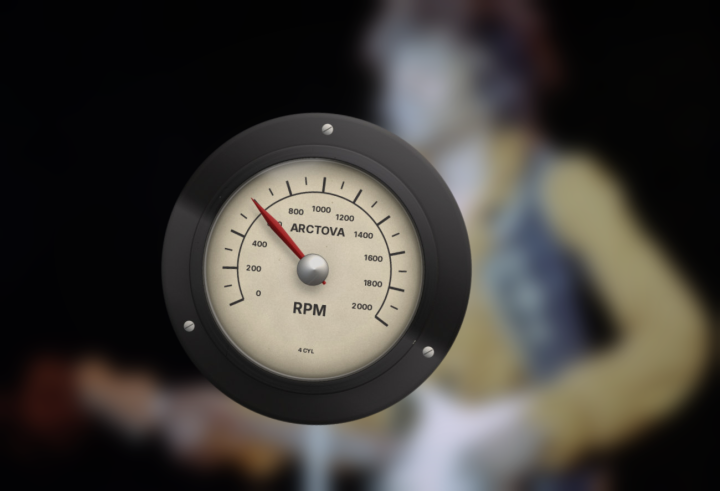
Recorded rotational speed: 600 rpm
